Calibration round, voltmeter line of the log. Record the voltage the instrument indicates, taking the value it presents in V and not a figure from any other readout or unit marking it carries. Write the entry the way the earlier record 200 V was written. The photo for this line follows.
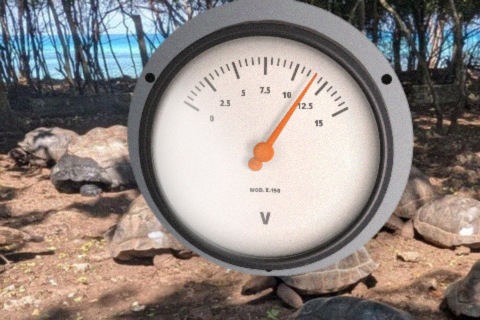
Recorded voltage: 11.5 V
